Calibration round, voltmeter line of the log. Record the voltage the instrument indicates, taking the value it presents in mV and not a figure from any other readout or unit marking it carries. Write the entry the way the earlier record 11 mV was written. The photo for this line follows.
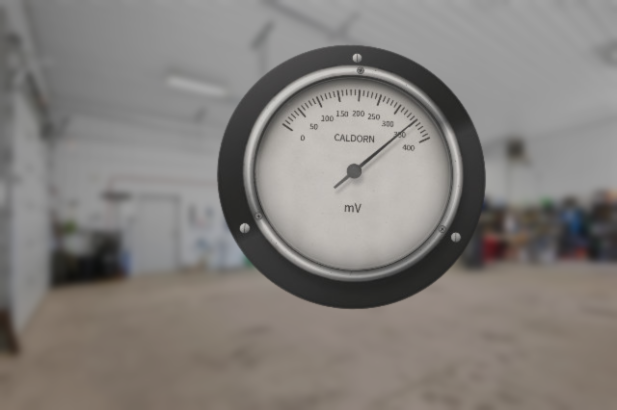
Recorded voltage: 350 mV
